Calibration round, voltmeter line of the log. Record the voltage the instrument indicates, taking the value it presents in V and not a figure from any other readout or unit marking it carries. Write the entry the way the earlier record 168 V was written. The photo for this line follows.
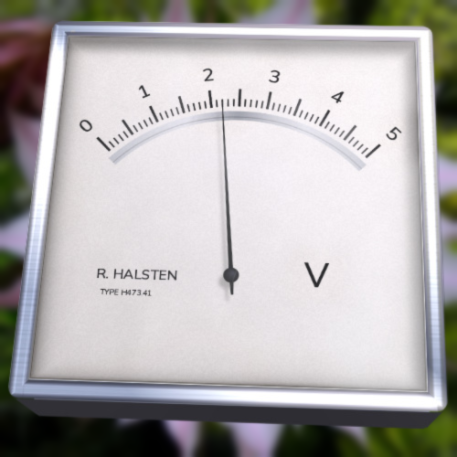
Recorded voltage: 2.2 V
